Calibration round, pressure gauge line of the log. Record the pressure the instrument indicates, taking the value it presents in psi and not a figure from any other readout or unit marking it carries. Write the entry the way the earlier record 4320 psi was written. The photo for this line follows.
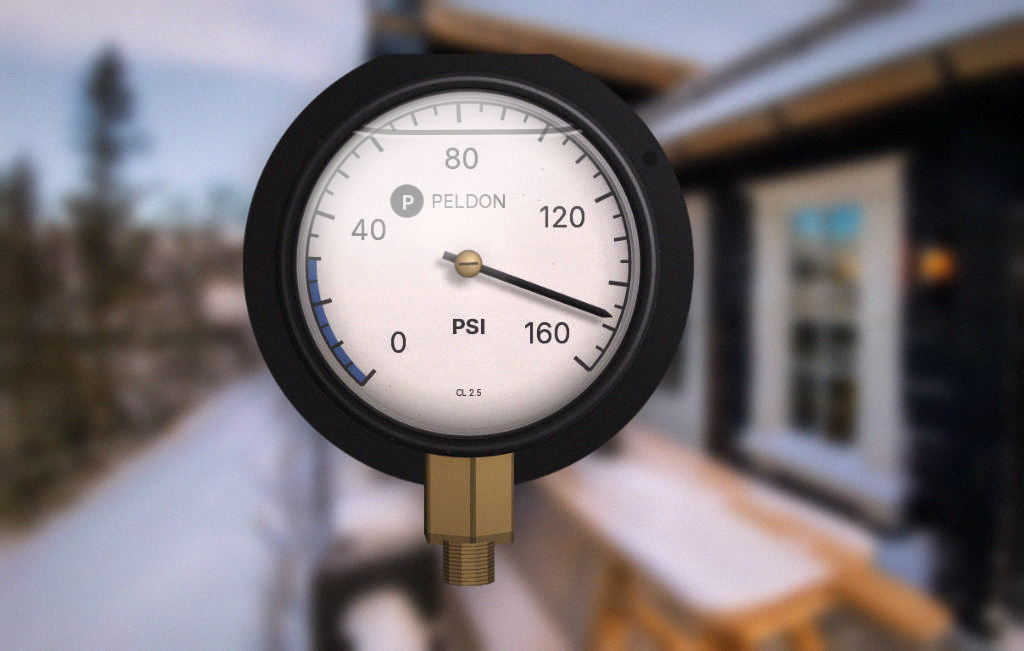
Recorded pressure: 147.5 psi
